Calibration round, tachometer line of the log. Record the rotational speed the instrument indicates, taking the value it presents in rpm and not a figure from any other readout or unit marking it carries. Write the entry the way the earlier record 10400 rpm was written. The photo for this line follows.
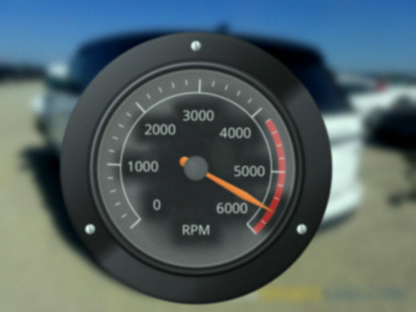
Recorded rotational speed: 5600 rpm
